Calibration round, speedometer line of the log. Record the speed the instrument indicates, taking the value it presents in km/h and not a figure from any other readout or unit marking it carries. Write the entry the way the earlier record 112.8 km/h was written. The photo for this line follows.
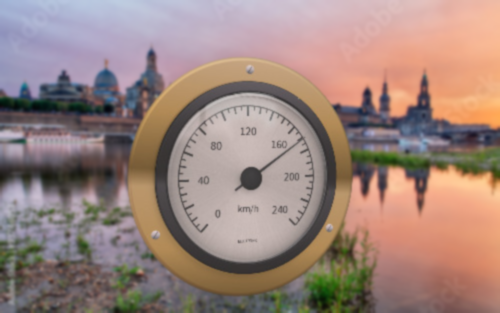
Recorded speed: 170 km/h
